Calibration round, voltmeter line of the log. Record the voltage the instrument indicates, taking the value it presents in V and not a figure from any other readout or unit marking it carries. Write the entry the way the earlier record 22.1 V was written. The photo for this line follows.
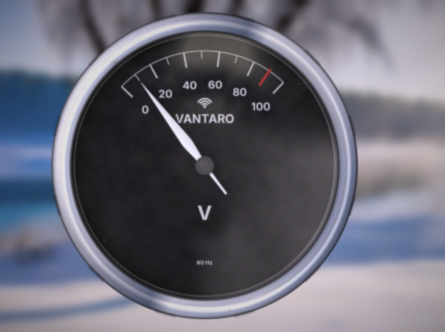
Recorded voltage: 10 V
